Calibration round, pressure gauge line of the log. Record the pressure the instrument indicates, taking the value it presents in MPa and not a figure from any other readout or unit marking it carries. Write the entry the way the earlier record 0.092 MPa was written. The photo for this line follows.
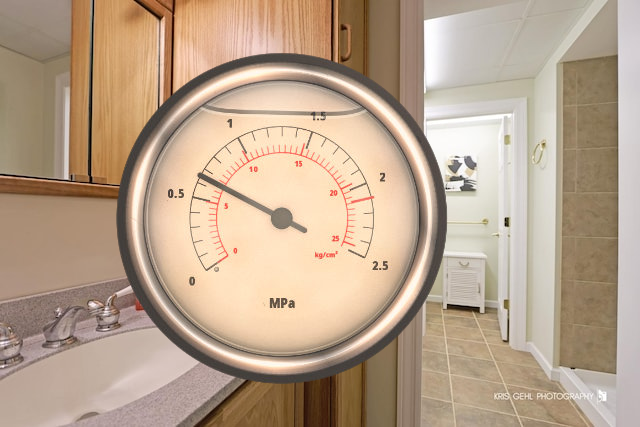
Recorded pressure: 0.65 MPa
